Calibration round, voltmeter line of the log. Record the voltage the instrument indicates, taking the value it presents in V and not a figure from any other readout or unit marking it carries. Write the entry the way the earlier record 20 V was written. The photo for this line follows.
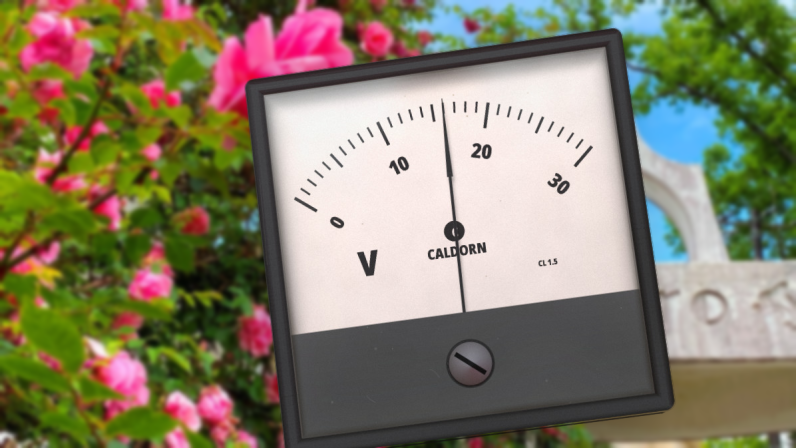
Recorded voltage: 16 V
